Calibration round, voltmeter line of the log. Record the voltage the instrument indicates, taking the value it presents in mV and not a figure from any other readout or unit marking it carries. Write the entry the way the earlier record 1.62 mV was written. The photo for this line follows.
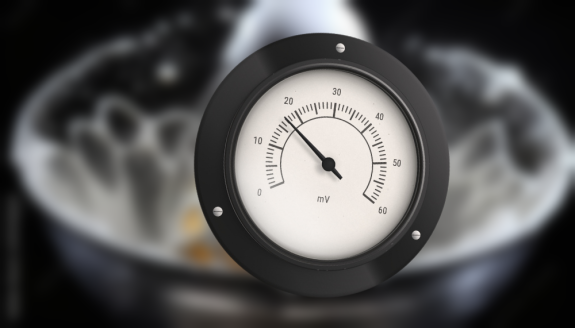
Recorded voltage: 17 mV
